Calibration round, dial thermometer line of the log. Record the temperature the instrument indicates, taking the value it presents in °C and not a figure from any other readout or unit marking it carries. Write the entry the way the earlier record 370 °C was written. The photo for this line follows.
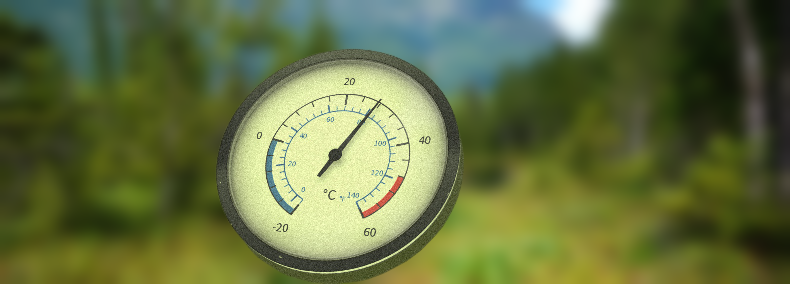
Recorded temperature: 28 °C
